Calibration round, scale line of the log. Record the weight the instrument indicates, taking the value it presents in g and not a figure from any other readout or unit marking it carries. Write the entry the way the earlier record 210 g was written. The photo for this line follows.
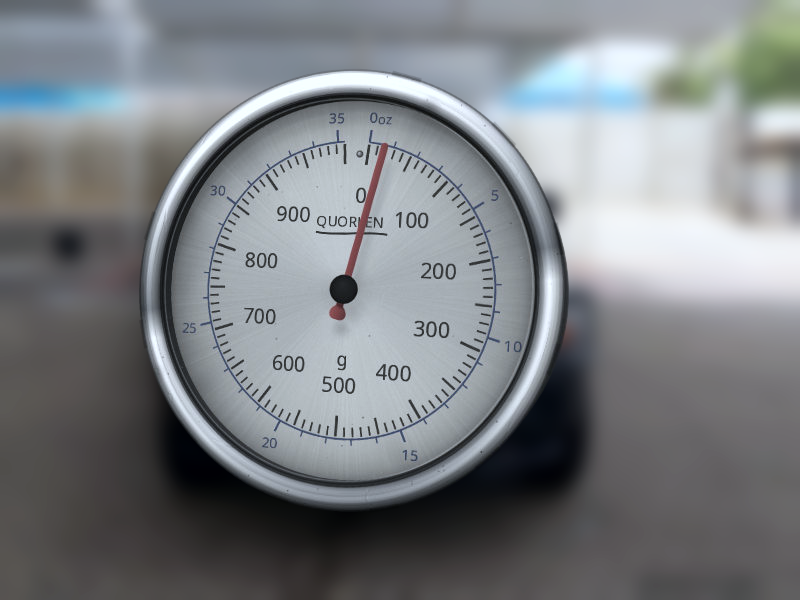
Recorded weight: 20 g
